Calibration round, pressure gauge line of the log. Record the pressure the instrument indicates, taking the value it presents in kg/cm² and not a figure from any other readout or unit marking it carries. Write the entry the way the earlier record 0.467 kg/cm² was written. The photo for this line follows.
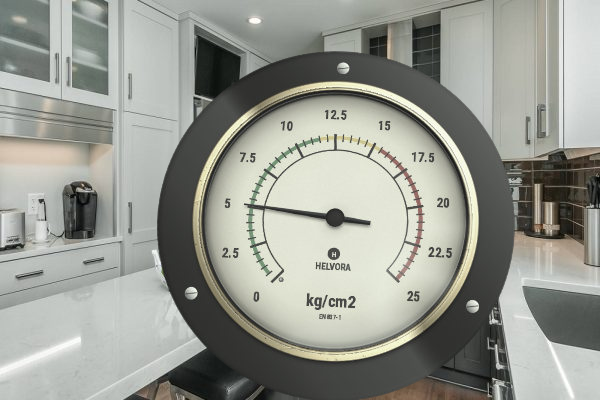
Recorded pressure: 5 kg/cm²
